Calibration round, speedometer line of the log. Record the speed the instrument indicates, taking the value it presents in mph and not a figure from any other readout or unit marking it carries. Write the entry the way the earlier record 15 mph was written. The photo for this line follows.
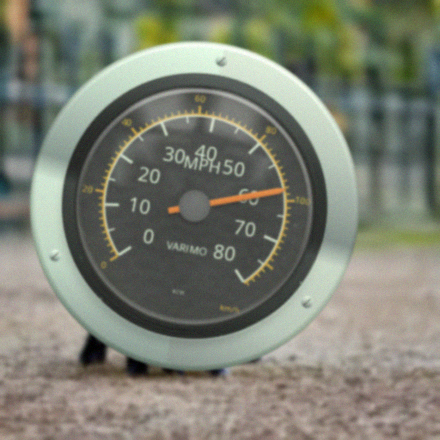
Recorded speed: 60 mph
